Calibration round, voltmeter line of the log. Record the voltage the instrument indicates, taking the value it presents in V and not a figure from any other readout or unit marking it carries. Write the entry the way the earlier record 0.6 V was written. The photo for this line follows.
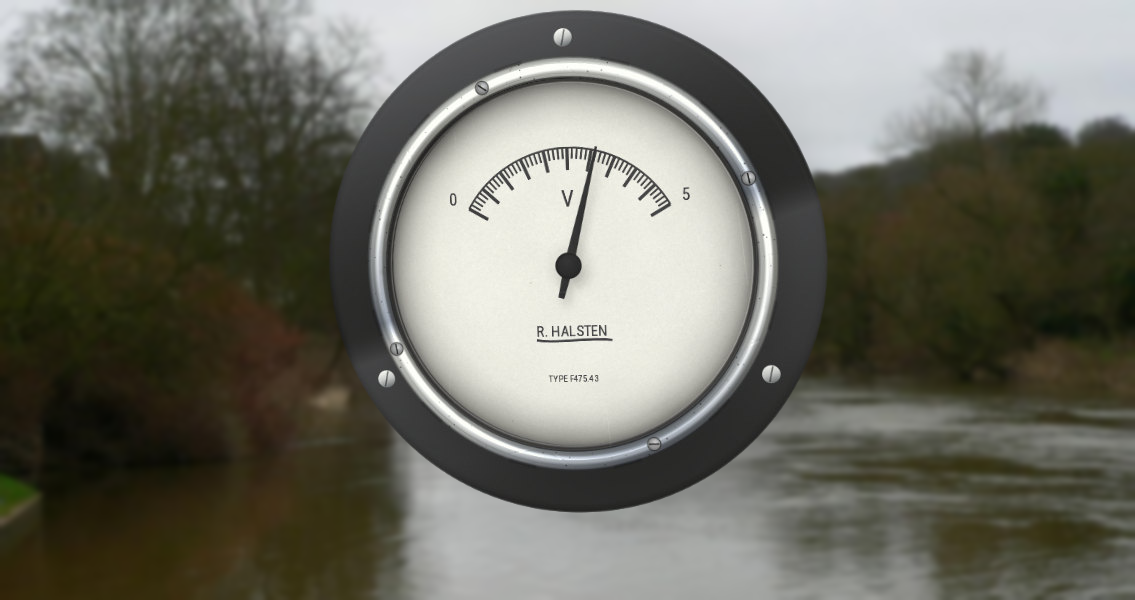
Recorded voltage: 3.1 V
